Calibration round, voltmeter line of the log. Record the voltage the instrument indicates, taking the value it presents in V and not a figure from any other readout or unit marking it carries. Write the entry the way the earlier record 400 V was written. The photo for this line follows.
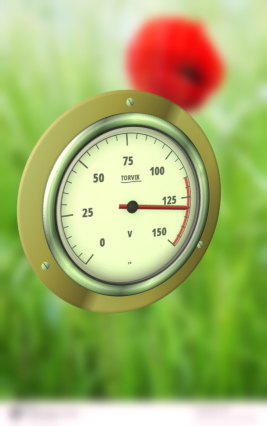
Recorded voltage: 130 V
